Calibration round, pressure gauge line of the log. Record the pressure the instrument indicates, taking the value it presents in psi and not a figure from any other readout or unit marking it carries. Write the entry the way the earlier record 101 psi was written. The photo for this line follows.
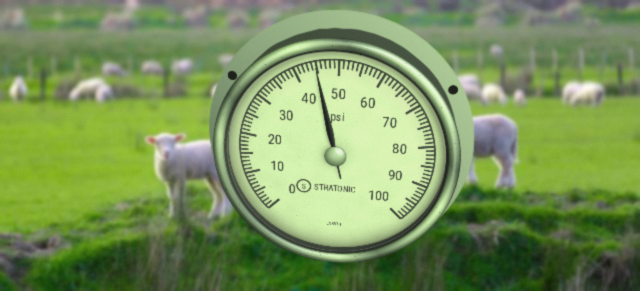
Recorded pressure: 45 psi
